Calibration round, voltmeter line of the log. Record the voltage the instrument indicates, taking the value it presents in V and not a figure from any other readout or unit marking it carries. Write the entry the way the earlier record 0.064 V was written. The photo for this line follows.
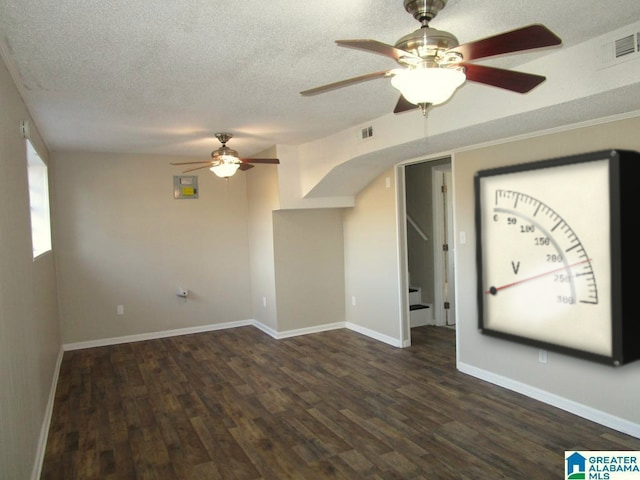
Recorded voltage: 230 V
